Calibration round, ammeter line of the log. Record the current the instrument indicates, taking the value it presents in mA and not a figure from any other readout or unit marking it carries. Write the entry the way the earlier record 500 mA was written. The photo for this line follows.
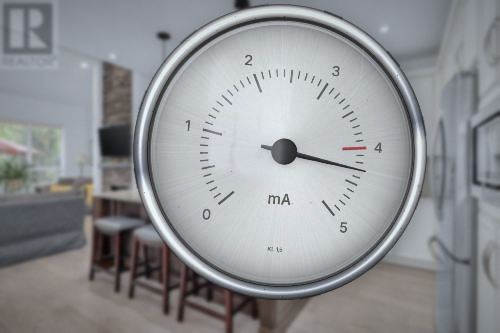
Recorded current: 4.3 mA
